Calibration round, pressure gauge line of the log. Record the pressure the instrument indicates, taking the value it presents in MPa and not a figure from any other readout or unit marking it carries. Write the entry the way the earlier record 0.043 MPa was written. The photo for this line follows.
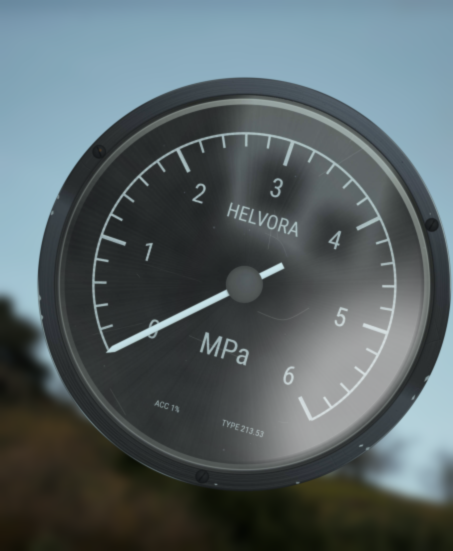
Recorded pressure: 0 MPa
